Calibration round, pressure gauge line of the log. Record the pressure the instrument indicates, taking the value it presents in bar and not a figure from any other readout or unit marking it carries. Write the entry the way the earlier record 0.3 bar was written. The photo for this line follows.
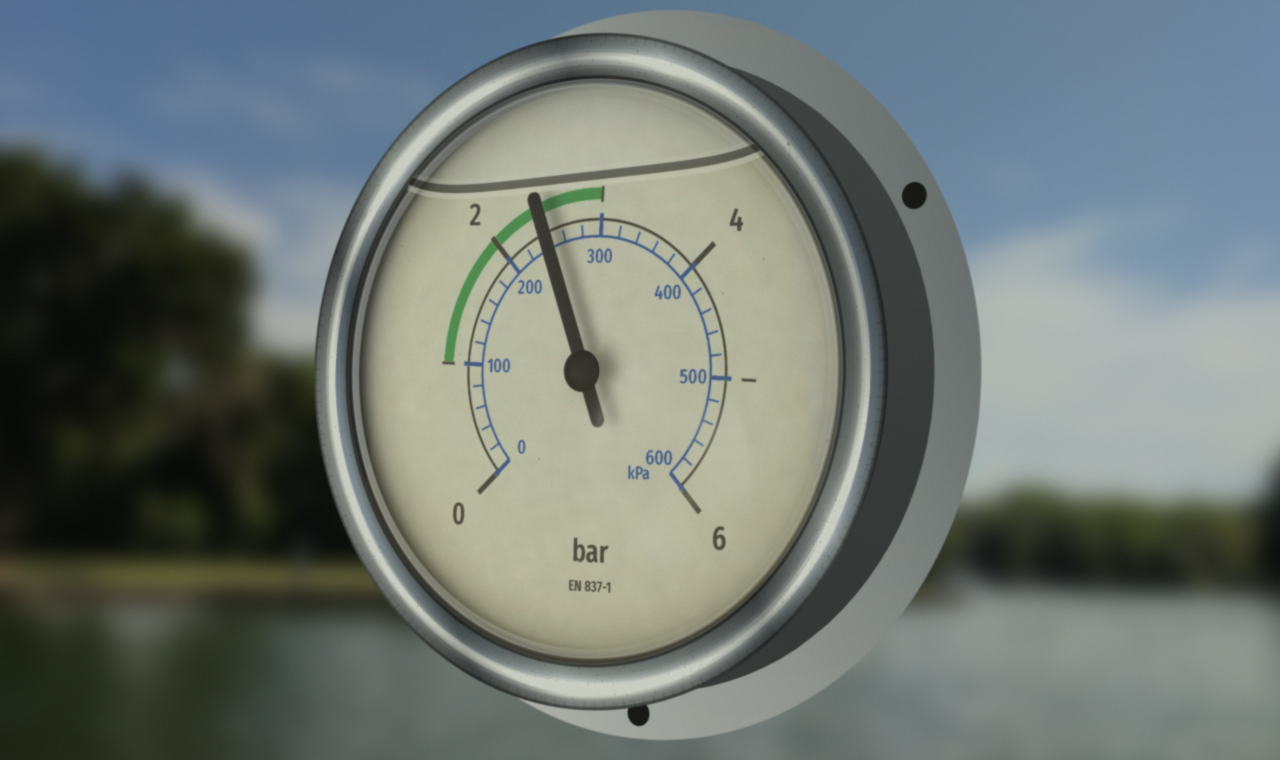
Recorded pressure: 2.5 bar
